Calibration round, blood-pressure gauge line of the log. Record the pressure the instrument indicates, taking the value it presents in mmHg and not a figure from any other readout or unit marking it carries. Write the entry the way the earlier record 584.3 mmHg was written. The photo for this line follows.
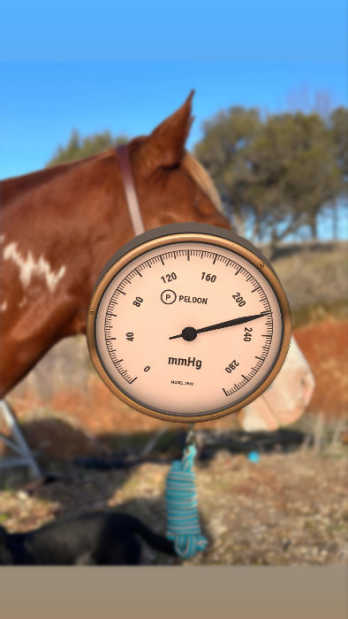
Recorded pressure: 220 mmHg
